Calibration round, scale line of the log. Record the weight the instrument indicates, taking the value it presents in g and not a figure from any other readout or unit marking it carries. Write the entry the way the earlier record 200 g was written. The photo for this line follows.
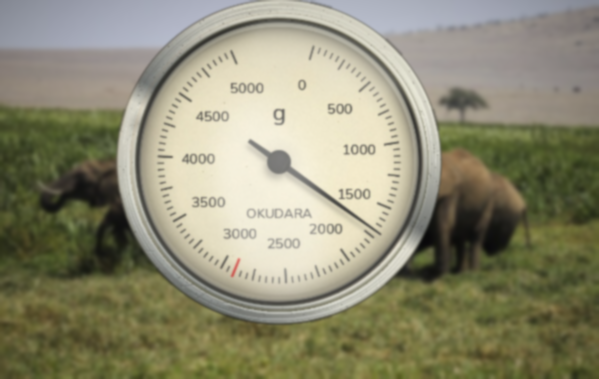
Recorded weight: 1700 g
